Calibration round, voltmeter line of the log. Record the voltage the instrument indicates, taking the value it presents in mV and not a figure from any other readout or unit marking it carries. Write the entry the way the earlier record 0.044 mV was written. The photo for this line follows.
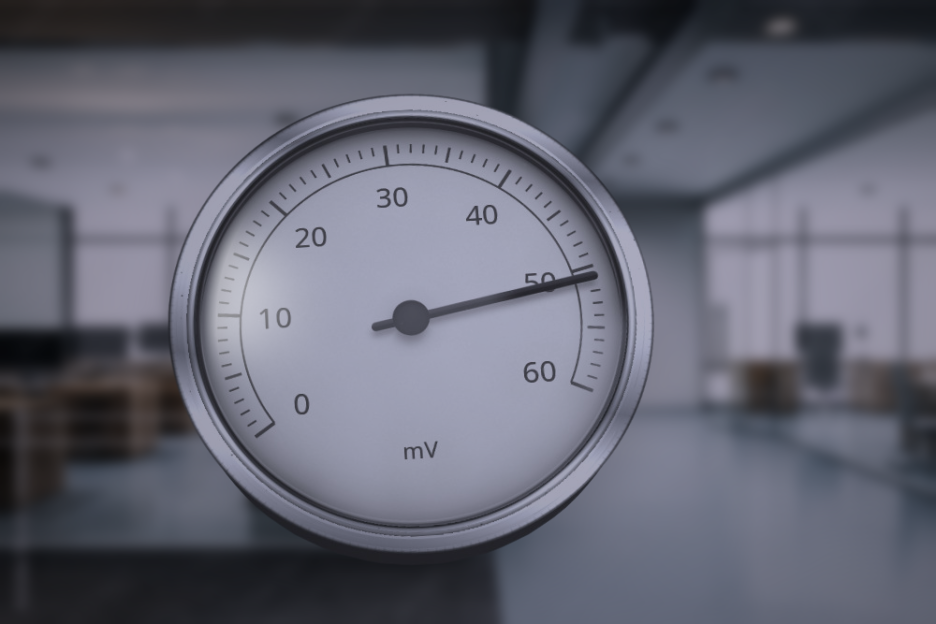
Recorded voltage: 51 mV
